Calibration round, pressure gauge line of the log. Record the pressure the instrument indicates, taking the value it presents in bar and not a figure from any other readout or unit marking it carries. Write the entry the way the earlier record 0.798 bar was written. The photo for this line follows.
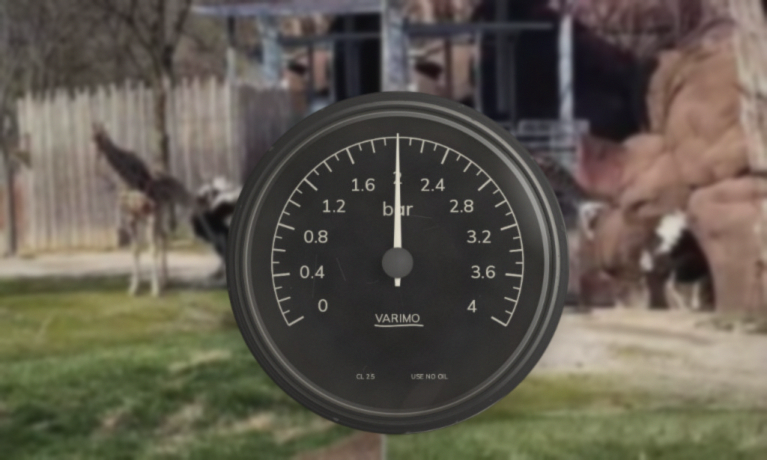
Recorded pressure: 2 bar
